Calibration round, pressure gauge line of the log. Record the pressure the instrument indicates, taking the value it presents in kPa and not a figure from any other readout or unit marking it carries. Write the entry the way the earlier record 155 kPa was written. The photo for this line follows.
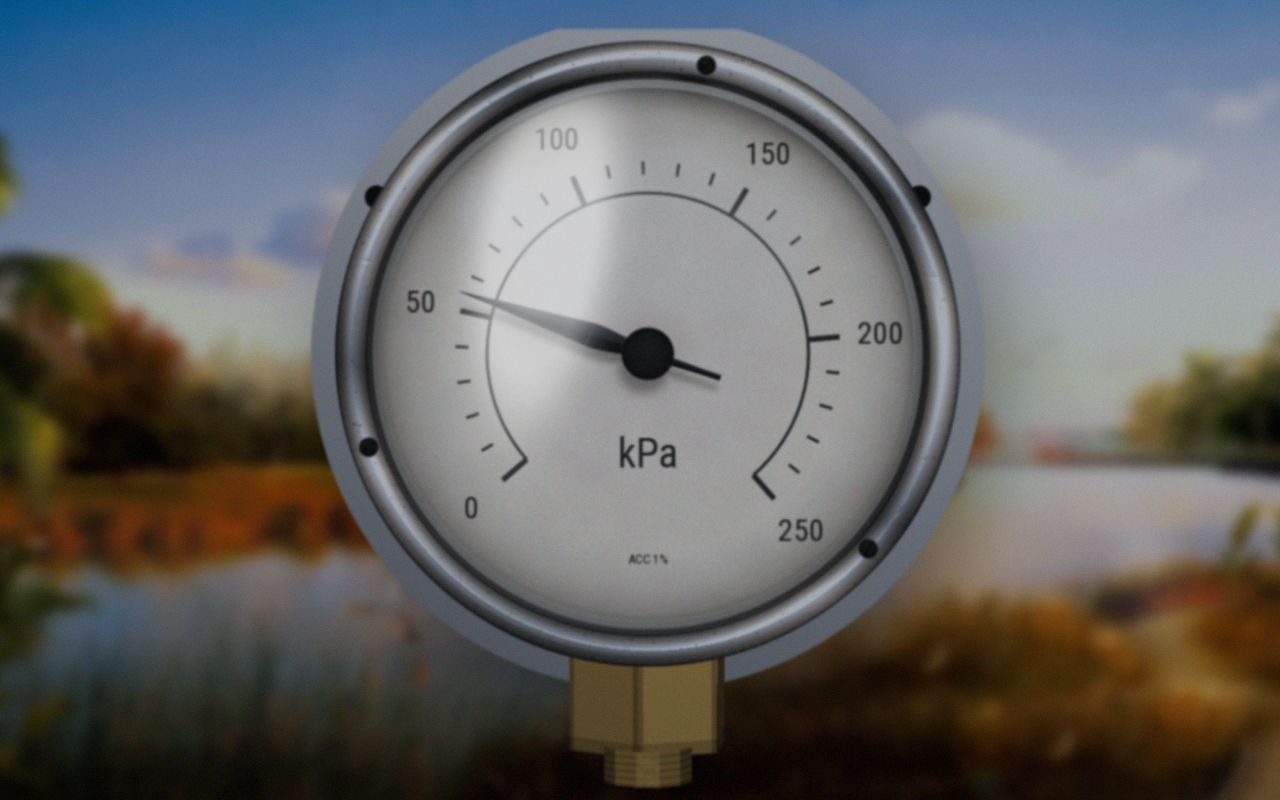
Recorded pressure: 55 kPa
